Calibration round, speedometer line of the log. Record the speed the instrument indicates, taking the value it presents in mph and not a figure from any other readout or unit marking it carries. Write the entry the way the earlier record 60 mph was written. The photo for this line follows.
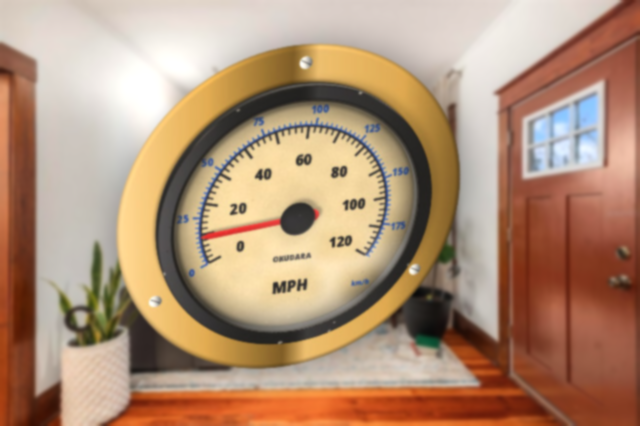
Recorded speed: 10 mph
